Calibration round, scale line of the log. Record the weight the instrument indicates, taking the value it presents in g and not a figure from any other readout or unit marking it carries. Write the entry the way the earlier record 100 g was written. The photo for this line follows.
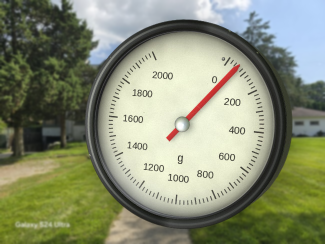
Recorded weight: 60 g
